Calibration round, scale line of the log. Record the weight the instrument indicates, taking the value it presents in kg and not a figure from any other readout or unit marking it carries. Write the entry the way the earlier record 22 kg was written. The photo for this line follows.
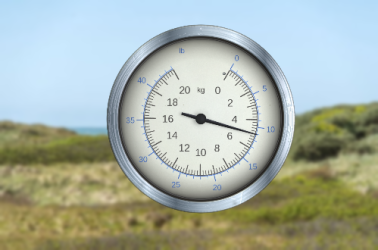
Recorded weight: 5 kg
